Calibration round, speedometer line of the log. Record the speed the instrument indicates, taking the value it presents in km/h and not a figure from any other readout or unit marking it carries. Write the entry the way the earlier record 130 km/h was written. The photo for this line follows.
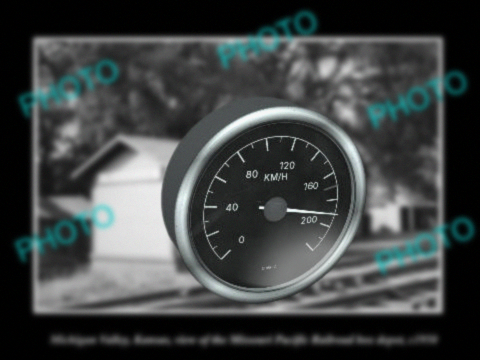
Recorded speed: 190 km/h
